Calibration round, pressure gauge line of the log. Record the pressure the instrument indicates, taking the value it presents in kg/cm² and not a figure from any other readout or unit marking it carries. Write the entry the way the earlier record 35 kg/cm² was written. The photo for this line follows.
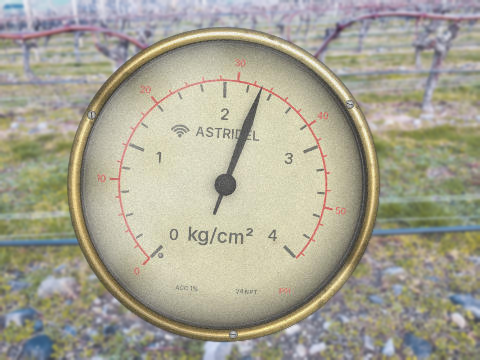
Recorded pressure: 2.3 kg/cm²
